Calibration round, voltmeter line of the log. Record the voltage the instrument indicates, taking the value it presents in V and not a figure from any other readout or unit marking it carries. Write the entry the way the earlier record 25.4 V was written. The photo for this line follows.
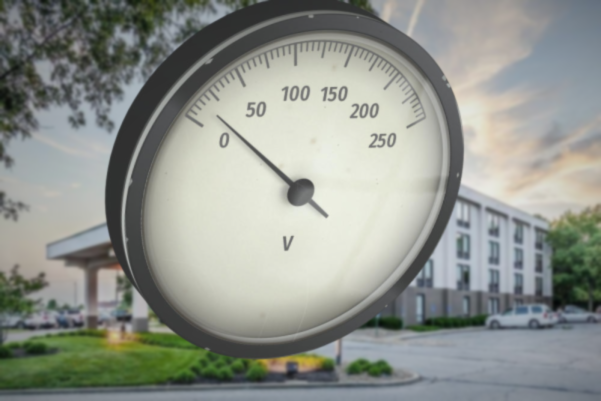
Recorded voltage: 15 V
